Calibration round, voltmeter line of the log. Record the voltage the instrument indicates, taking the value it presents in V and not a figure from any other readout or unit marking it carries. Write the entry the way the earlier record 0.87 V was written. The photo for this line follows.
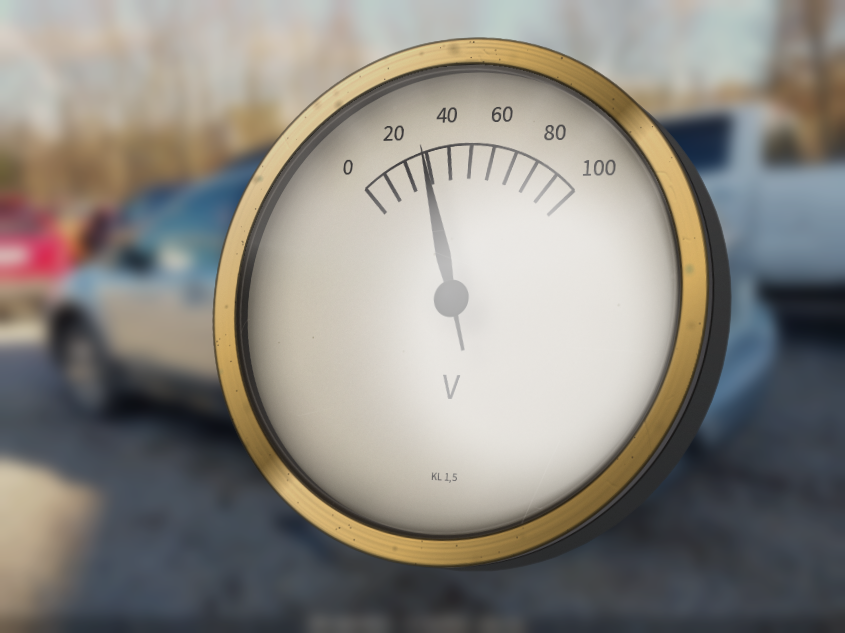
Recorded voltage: 30 V
